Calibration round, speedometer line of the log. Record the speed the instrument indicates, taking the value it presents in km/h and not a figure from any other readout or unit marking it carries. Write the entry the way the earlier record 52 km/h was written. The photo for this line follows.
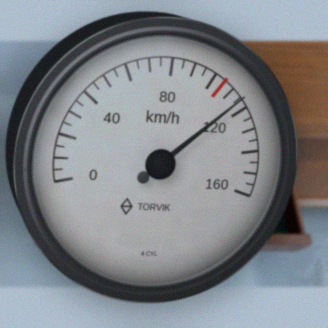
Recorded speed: 115 km/h
